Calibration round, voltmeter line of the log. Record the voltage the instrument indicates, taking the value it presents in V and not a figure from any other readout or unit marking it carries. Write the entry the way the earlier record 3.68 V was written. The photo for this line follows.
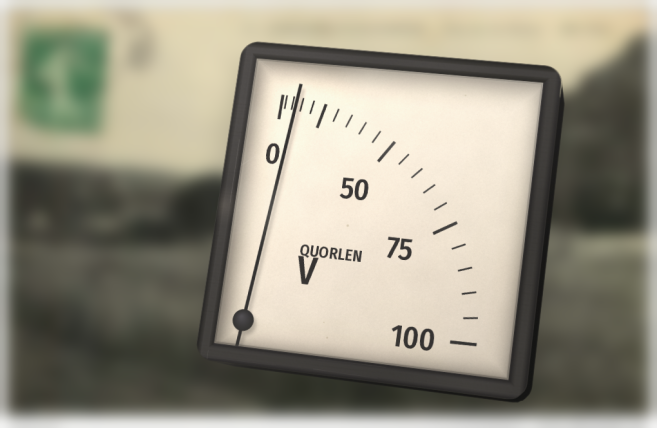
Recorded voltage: 12.5 V
